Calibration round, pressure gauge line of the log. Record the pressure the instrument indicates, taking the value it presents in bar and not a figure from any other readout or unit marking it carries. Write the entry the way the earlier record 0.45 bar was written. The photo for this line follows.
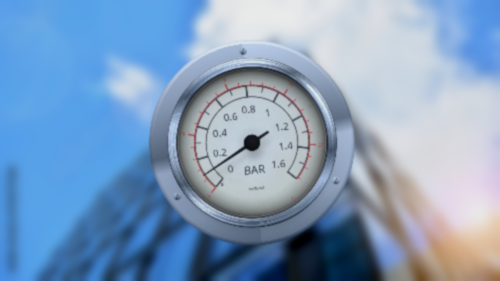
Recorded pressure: 0.1 bar
